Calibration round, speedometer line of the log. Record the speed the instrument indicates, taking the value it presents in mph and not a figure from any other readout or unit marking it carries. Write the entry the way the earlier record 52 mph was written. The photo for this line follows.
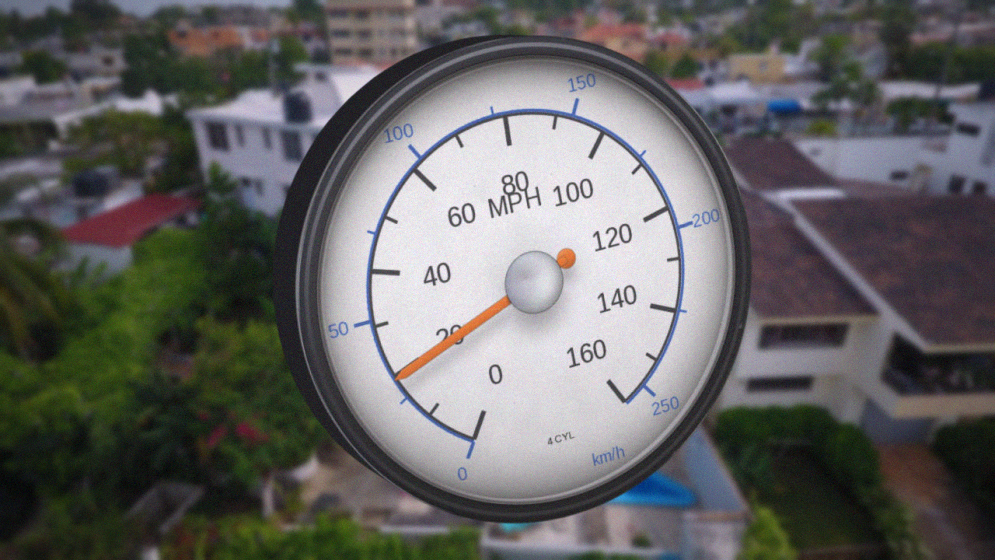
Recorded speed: 20 mph
